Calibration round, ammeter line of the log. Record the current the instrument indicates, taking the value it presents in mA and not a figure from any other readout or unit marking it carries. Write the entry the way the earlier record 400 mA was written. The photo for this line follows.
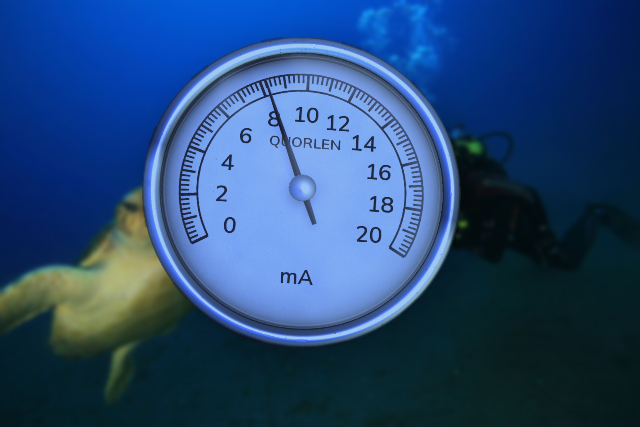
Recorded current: 8.2 mA
